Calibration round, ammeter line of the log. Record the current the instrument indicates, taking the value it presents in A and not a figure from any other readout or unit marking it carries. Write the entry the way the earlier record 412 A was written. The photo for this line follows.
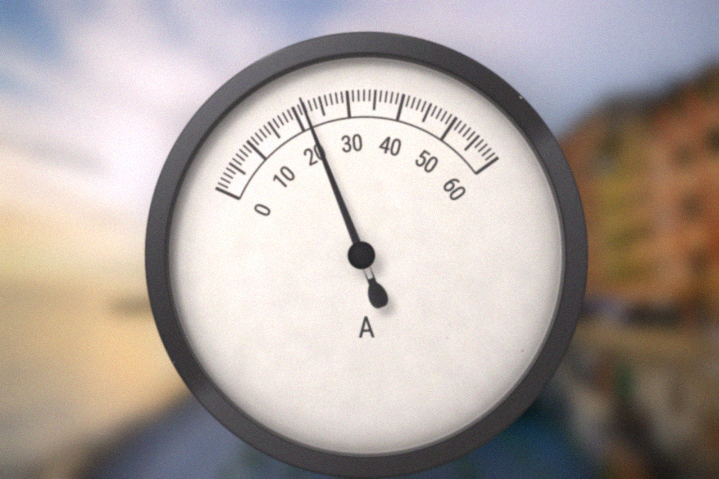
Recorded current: 22 A
